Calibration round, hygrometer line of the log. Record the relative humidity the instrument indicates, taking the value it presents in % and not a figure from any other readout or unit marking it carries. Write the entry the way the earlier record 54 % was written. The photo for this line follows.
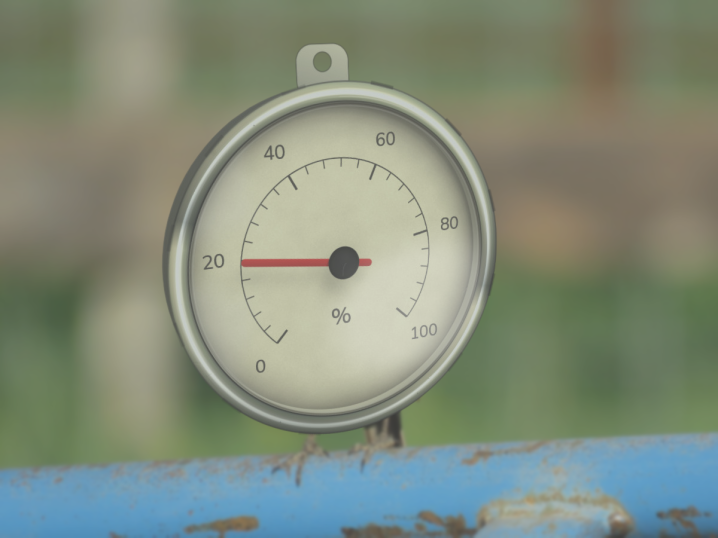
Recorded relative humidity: 20 %
